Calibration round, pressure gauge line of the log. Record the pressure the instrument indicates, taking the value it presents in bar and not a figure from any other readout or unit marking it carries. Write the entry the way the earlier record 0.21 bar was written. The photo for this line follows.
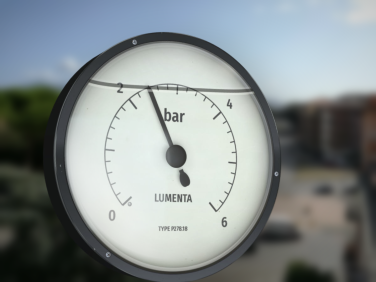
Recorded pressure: 2.4 bar
